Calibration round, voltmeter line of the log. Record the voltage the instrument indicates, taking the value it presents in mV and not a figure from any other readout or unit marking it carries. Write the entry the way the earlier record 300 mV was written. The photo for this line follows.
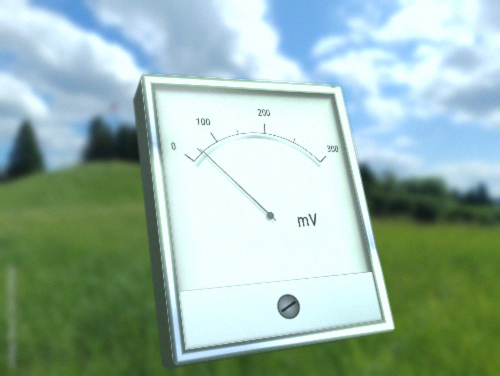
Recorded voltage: 50 mV
